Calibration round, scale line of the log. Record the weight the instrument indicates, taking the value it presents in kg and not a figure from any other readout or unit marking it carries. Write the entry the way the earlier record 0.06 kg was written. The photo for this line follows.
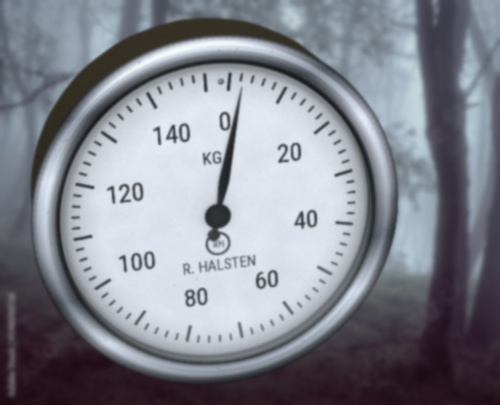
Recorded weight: 2 kg
